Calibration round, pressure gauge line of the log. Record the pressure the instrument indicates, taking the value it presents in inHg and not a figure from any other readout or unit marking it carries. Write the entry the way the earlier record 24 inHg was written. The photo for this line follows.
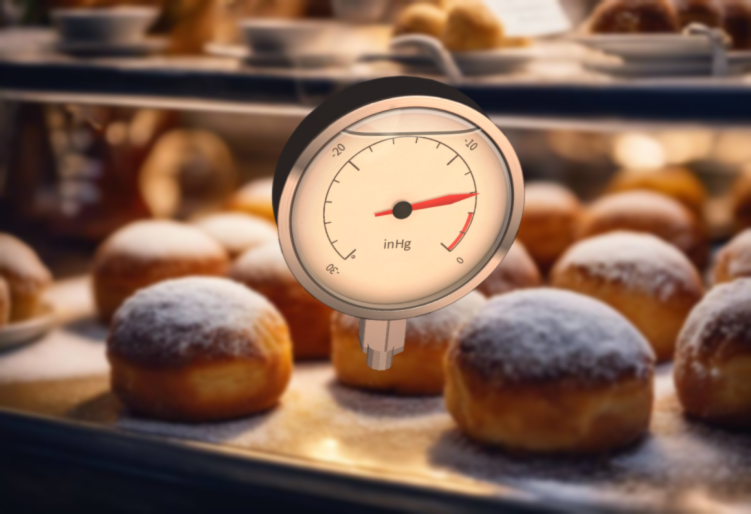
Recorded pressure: -6 inHg
